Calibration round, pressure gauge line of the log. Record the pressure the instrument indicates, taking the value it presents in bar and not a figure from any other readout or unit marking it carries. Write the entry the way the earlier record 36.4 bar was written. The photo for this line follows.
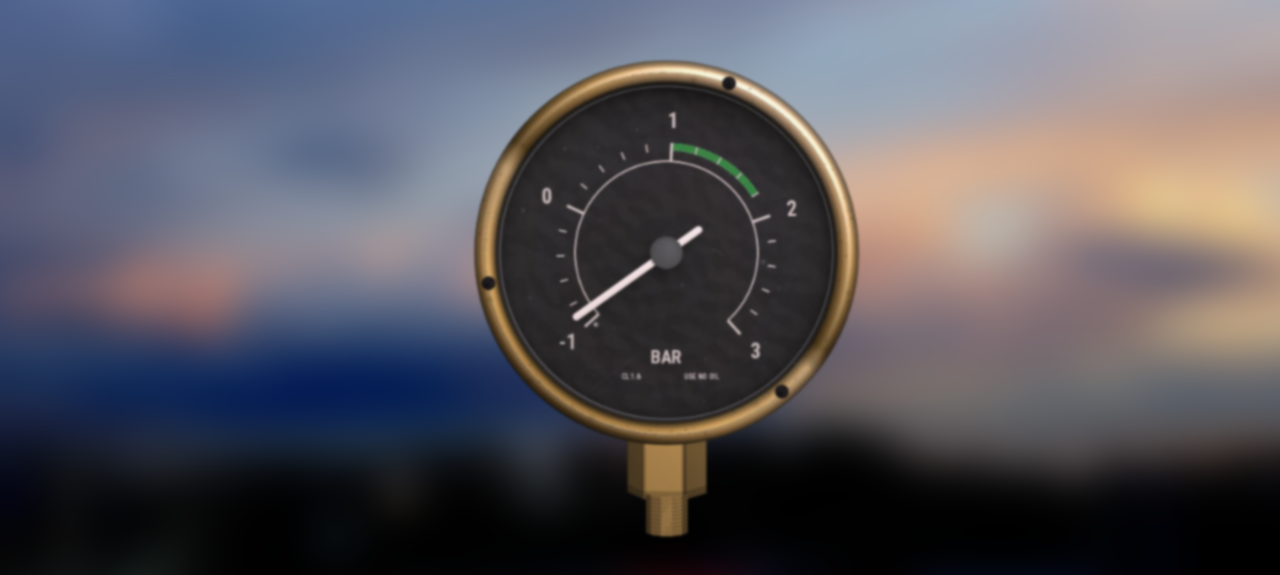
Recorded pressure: -0.9 bar
